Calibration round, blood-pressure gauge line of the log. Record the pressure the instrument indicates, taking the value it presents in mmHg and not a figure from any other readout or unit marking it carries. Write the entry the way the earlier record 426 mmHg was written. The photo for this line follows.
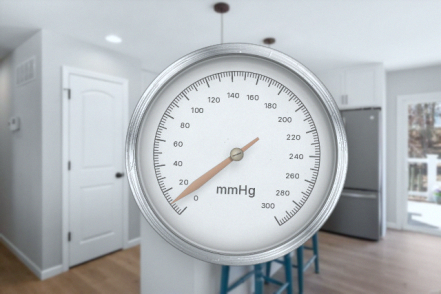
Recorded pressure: 10 mmHg
